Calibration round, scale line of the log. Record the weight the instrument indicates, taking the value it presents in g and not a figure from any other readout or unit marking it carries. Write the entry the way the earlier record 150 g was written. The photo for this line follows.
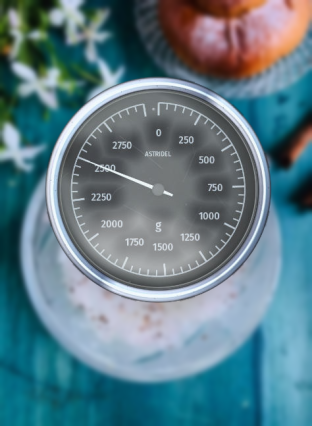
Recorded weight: 2500 g
